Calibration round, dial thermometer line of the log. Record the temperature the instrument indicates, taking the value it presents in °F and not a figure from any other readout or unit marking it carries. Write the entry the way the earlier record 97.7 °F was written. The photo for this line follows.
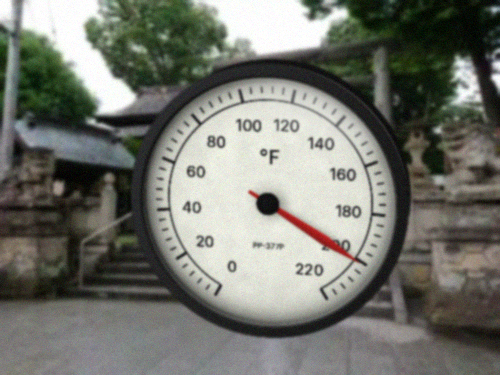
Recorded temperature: 200 °F
